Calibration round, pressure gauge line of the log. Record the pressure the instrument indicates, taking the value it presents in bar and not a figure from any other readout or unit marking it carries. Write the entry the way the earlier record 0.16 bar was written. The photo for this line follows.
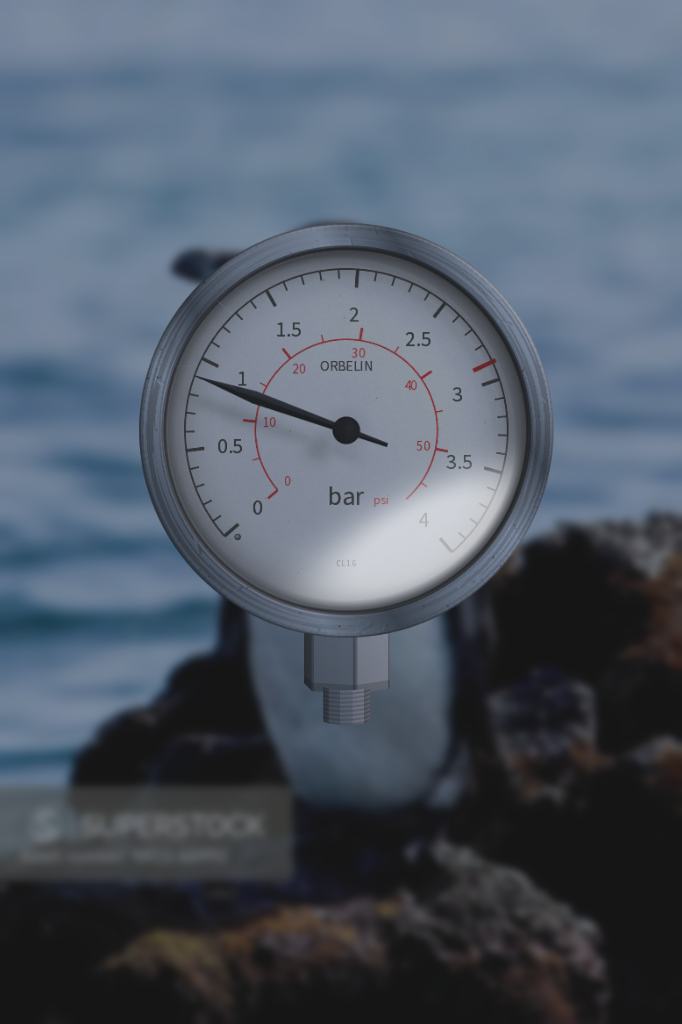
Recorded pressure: 0.9 bar
